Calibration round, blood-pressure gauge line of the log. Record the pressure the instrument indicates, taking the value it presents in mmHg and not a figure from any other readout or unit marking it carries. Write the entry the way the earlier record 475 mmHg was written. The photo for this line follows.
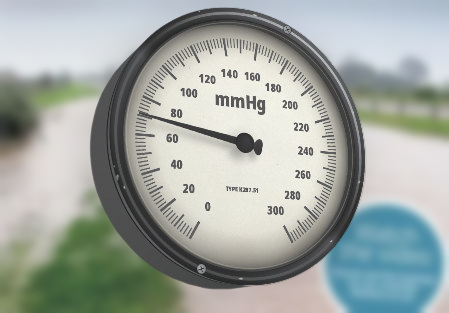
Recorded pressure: 70 mmHg
